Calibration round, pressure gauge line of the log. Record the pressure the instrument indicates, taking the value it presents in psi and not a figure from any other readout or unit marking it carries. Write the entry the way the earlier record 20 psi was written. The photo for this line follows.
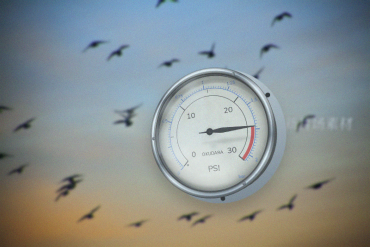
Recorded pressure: 25 psi
